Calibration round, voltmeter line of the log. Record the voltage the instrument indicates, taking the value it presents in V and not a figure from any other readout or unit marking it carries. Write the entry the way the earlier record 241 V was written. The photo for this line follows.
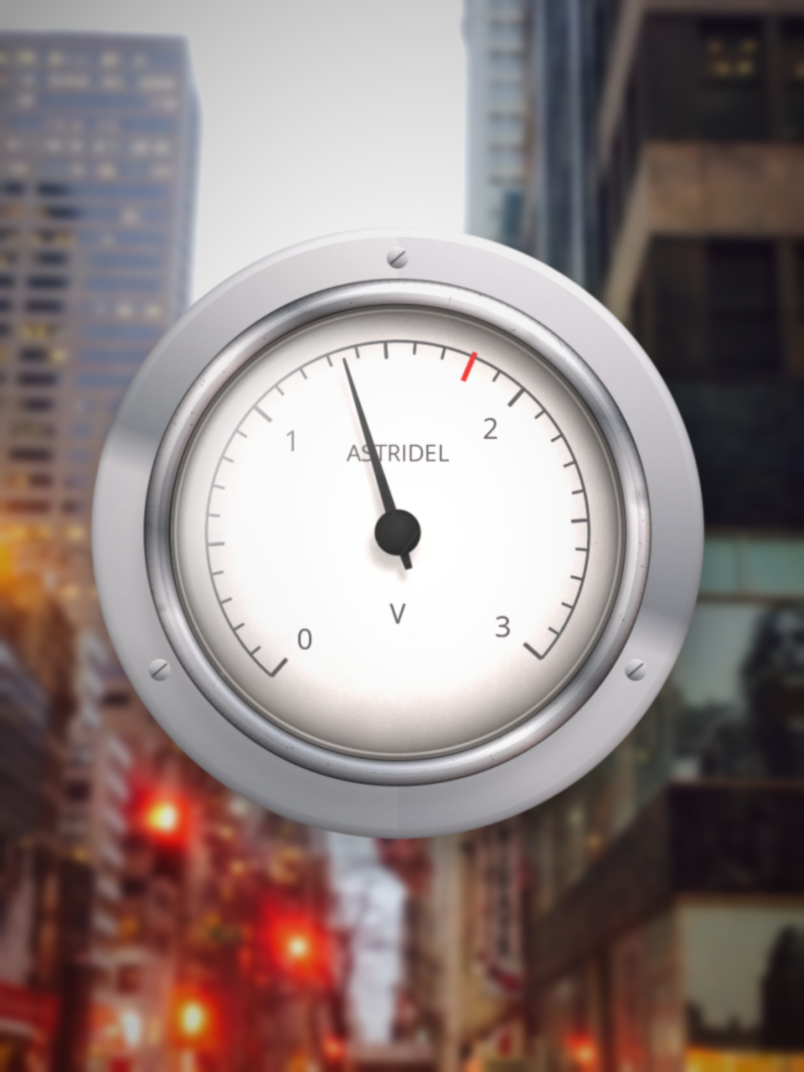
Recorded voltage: 1.35 V
